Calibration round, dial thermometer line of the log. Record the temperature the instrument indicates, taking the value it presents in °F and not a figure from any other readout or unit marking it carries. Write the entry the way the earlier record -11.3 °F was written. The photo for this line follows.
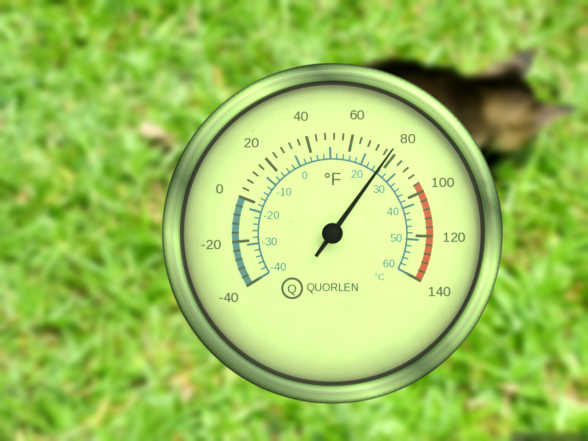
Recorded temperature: 78 °F
